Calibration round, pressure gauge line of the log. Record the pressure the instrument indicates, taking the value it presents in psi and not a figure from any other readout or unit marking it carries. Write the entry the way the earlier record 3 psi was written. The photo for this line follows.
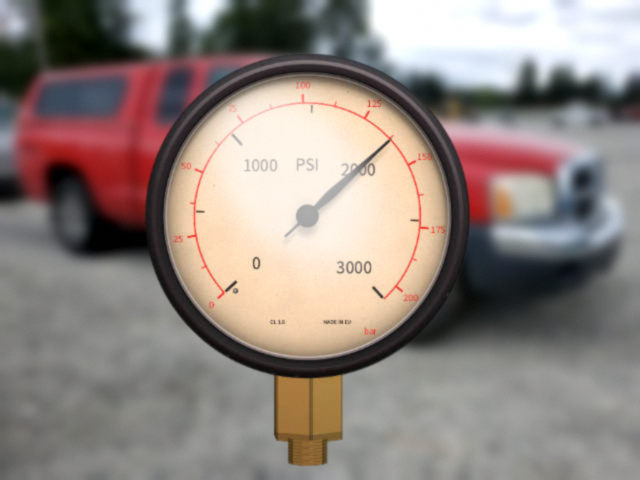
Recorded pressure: 2000 psi
